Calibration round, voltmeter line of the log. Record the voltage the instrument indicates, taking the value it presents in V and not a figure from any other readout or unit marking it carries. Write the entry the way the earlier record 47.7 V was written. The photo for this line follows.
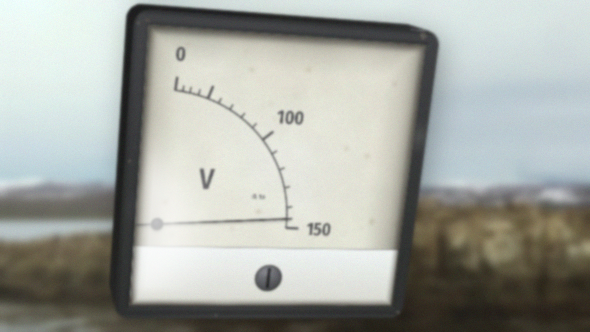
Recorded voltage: 145 V
